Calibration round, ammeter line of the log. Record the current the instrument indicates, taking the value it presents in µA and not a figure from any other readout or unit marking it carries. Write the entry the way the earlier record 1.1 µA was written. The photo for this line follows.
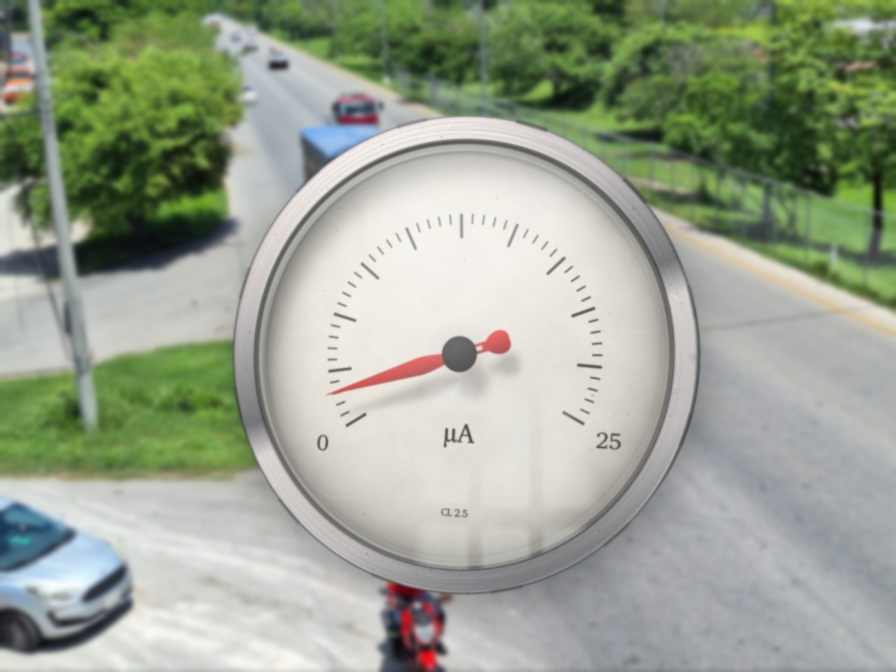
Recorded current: 1.5 µA
